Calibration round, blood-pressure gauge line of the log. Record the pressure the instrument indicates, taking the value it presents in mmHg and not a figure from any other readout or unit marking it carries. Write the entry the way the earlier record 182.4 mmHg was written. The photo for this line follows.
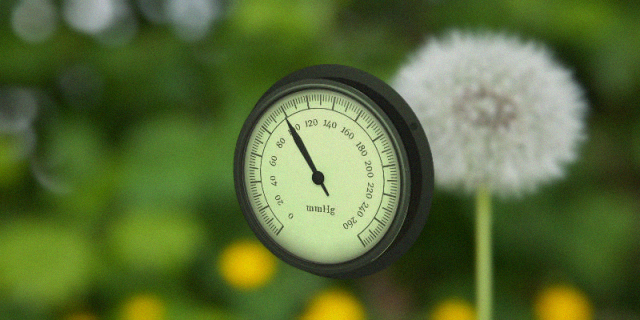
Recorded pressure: 100 mmHg
